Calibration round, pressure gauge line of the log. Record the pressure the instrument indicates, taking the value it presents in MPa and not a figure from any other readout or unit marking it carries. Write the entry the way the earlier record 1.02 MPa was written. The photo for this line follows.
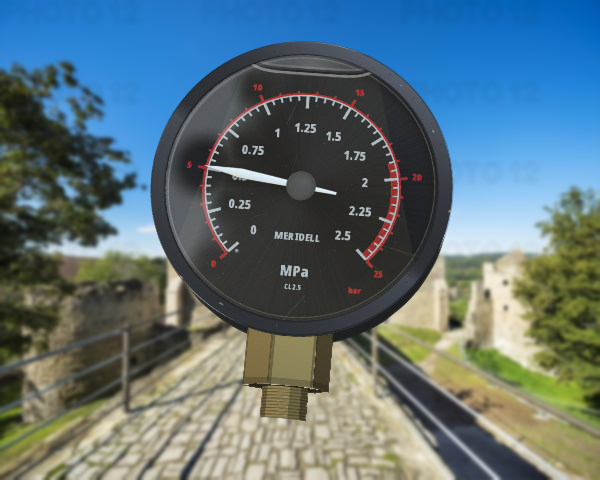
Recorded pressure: 0.5 MPa
